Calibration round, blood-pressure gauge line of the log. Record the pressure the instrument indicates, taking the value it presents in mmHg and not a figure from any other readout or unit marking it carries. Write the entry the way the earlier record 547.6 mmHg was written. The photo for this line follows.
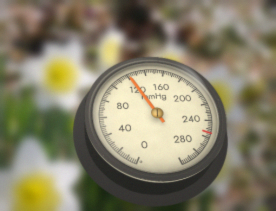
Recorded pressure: 120 mmHg
